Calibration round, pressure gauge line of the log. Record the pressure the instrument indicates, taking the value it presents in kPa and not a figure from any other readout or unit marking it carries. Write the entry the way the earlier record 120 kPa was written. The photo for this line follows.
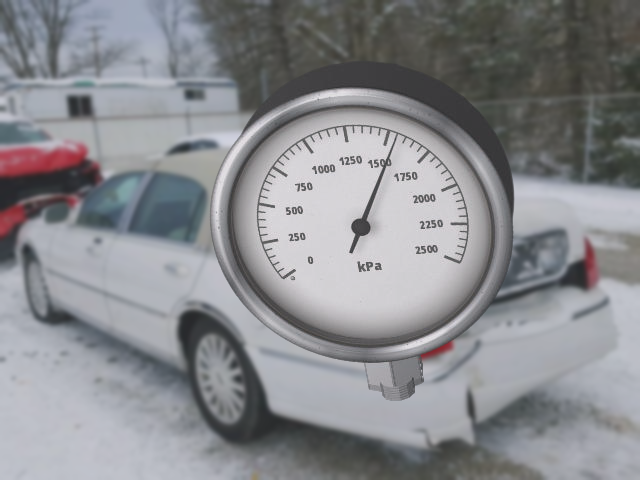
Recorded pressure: 1550 kPa
